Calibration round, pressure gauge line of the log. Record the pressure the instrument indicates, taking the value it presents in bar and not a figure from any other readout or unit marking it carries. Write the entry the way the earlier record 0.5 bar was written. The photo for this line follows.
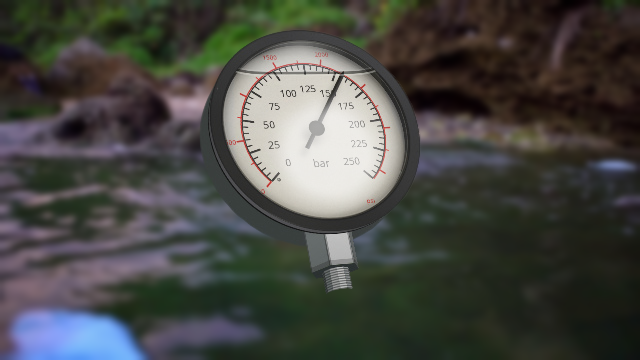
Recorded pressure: 155 bar
